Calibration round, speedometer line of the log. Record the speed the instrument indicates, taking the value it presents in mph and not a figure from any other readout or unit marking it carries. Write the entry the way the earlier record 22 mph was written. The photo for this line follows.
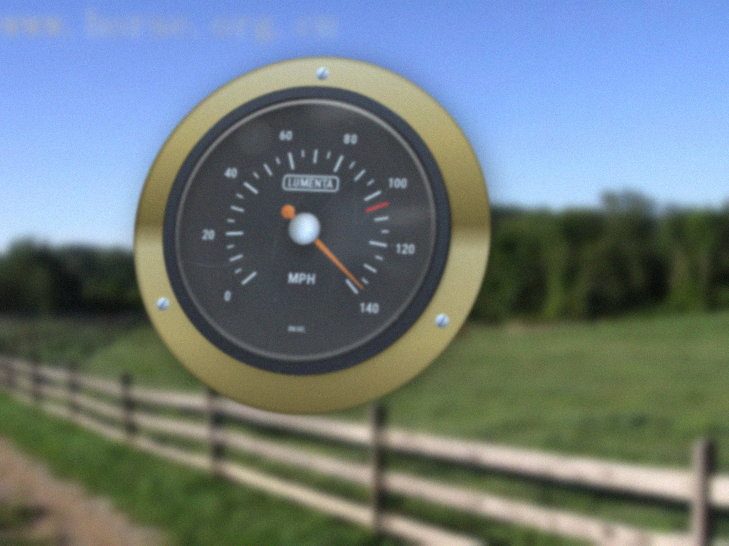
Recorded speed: 137.5 mph
